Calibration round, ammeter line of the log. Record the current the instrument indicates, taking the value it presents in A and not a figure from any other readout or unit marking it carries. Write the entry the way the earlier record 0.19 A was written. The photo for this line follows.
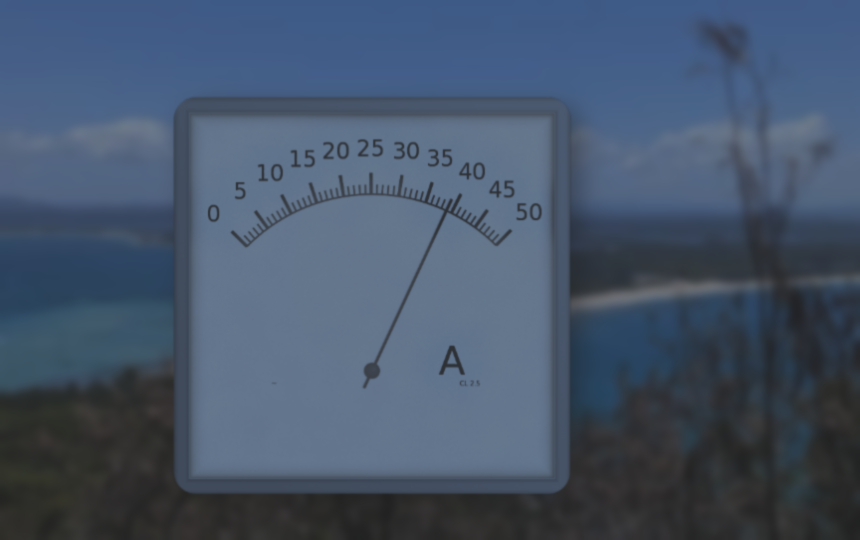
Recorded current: 39 A
